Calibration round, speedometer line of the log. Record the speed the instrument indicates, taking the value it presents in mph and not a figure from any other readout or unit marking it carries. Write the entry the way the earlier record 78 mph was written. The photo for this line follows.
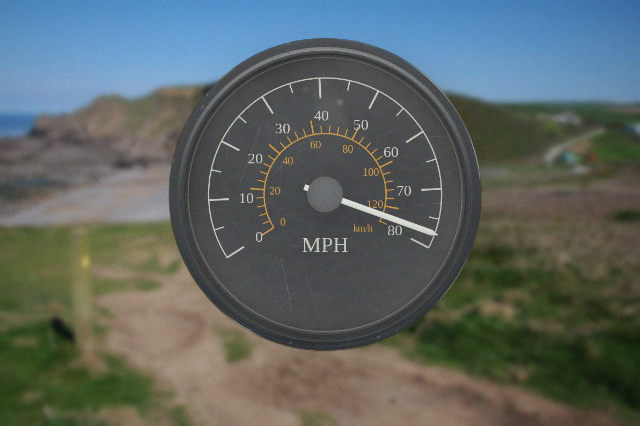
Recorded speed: 77.5 mph
